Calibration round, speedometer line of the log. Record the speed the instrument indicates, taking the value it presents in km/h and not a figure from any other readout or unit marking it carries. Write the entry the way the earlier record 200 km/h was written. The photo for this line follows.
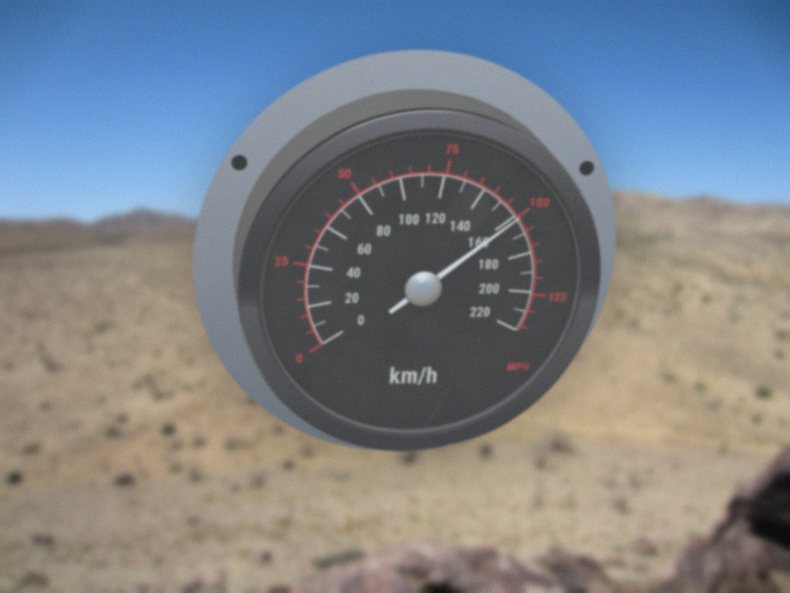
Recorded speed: 160 km/h
